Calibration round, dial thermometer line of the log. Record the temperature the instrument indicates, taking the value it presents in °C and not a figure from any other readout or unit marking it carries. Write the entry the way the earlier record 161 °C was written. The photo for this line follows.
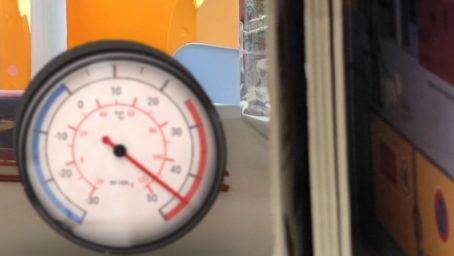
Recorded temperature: 45 °C
